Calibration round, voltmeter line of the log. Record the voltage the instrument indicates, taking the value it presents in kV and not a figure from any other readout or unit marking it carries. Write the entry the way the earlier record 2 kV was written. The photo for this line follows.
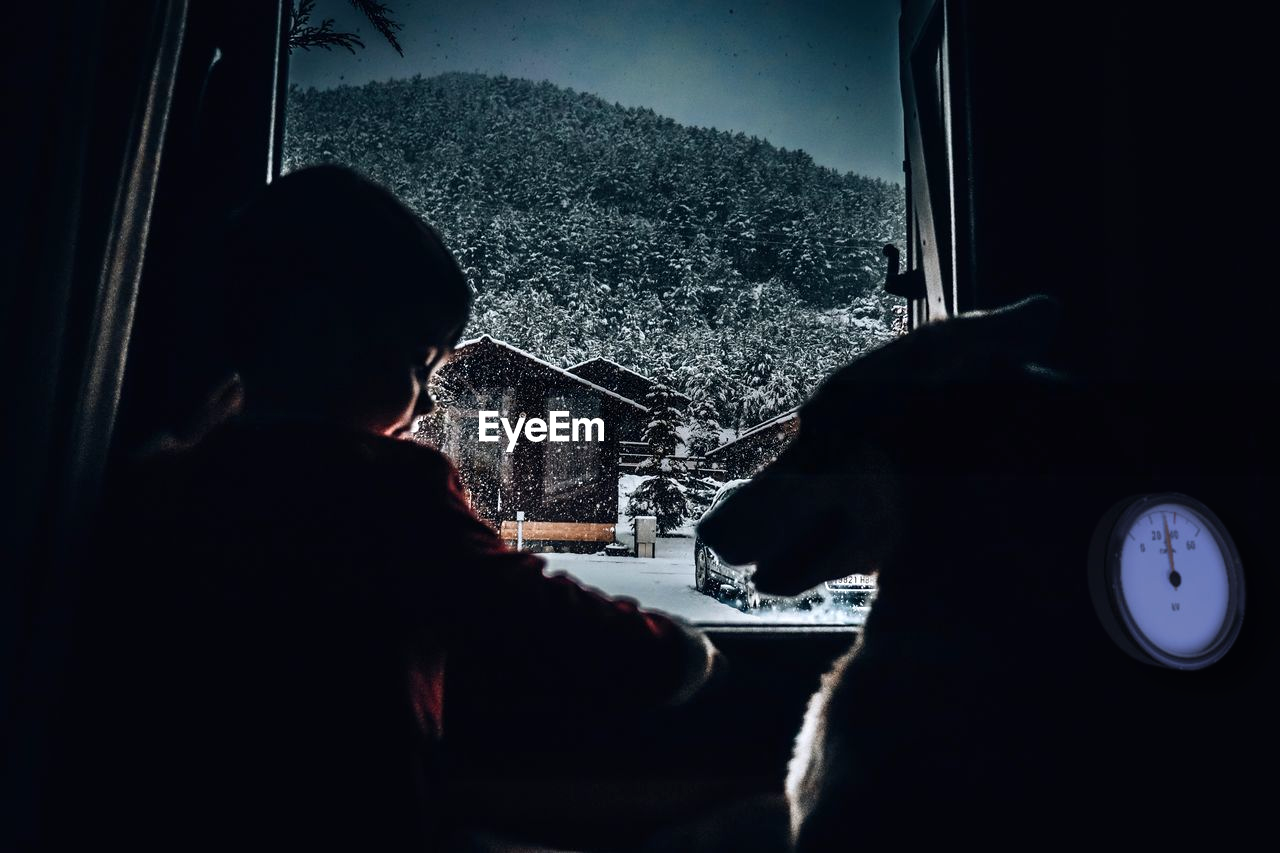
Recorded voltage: 30 kV
